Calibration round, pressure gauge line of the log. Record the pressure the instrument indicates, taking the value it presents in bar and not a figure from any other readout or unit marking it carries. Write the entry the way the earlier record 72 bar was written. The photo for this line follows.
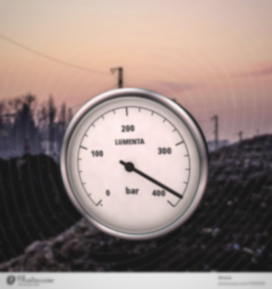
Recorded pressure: 380 bar
